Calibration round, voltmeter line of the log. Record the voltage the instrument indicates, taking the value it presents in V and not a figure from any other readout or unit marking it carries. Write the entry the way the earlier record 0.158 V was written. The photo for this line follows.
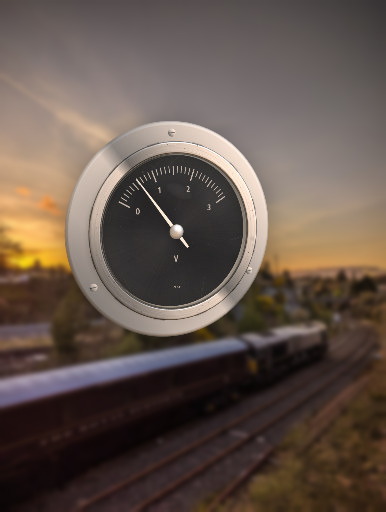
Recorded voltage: 0.6 V
